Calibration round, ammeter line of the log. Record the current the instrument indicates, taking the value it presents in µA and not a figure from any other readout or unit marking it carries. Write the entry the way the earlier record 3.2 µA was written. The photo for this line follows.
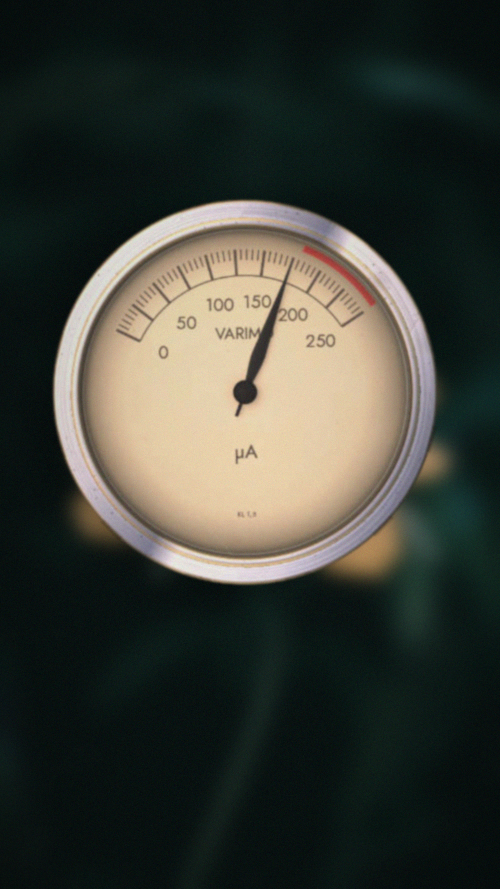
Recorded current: 175 µA
